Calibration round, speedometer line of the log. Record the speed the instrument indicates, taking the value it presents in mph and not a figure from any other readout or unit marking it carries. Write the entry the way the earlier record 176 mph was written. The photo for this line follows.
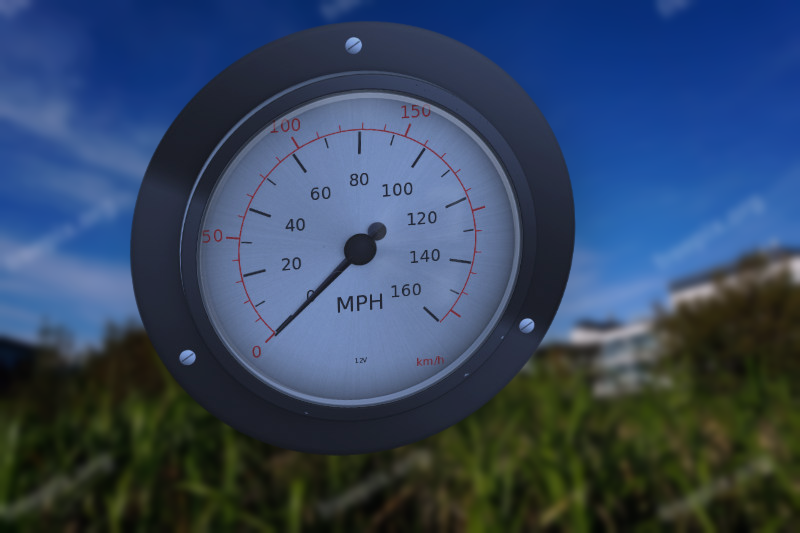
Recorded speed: 0 mph
